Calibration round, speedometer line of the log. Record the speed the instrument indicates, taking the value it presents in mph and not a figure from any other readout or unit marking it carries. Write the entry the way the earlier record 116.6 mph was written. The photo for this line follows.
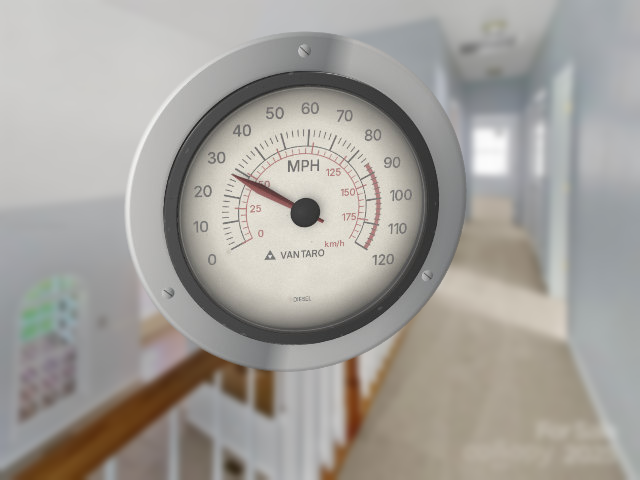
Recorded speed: 28 mph
